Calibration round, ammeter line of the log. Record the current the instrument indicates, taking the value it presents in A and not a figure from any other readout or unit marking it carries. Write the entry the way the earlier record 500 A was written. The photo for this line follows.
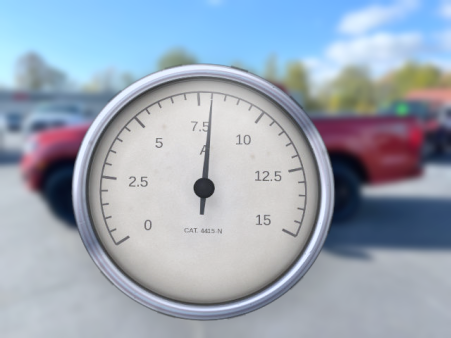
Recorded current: 8 A
